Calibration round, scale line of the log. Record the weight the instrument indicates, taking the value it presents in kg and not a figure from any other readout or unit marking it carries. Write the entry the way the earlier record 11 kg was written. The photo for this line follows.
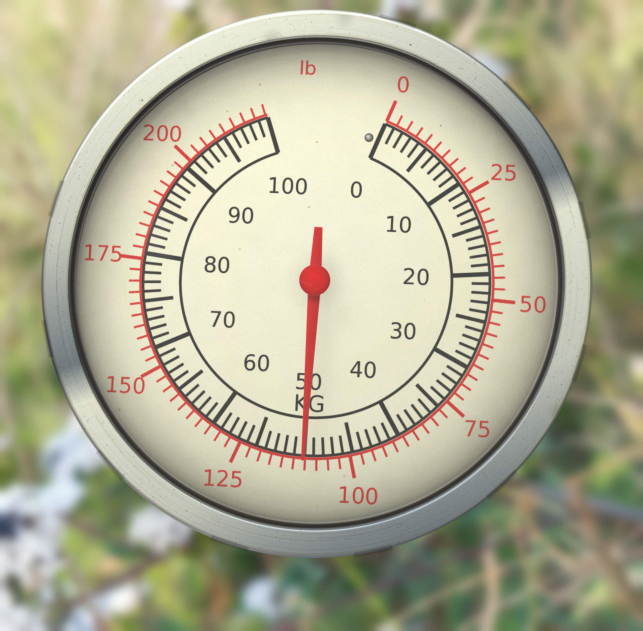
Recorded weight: 50 kg
